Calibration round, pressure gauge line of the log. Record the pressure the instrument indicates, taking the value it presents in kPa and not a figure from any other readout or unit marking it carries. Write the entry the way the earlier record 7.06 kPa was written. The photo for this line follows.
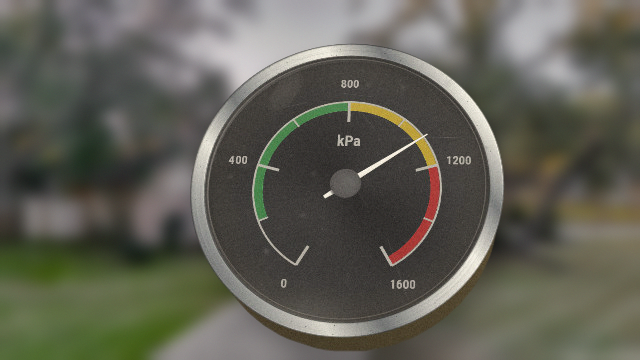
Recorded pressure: 1100 kPa
